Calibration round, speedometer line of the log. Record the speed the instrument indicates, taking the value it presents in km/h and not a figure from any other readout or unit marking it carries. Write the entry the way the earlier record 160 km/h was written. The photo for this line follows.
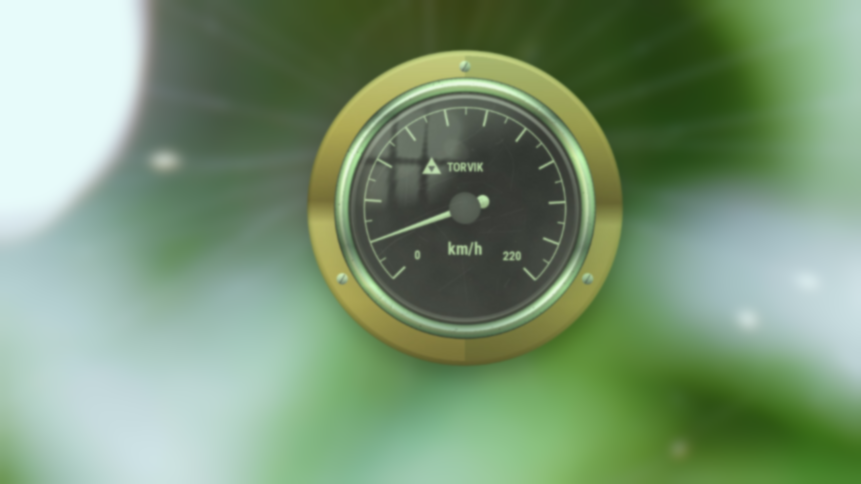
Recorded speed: 20 km/h
